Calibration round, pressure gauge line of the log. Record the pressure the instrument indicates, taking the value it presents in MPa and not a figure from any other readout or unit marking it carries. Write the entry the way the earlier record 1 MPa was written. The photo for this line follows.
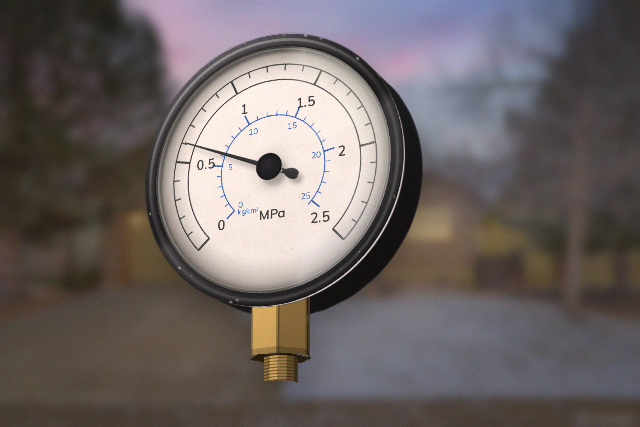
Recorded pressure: 0.6 MPa
